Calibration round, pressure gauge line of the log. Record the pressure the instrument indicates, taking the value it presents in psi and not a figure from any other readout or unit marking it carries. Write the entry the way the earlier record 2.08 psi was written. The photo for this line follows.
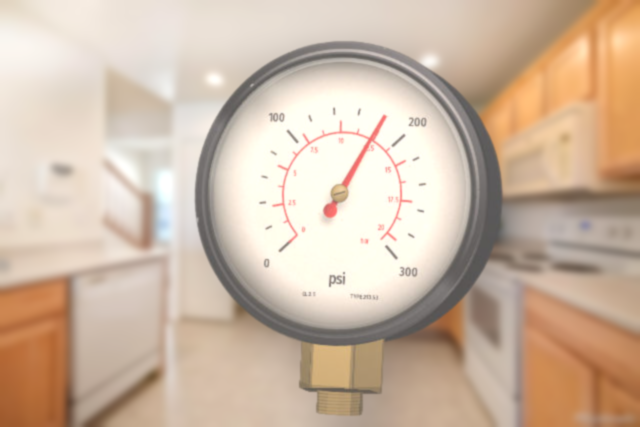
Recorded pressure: 180 psi
